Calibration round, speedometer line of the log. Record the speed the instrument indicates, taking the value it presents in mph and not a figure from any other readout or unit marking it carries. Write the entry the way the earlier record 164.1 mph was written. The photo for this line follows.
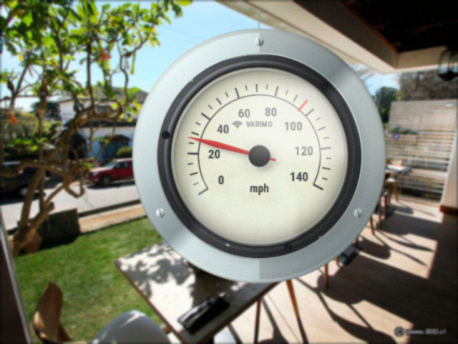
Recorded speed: 27.5 mph
